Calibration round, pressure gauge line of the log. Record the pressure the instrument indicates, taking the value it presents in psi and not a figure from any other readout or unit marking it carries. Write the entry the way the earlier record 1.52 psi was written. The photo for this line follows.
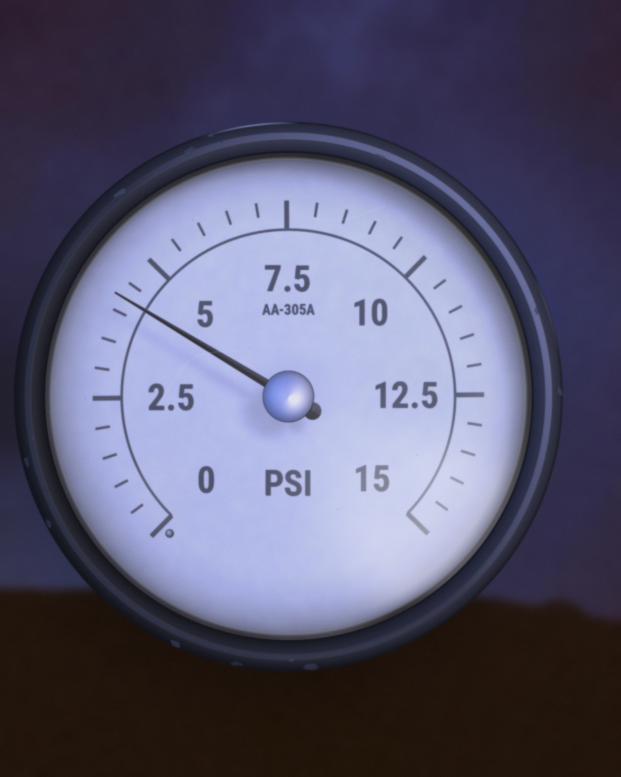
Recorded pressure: 4.25 psi
